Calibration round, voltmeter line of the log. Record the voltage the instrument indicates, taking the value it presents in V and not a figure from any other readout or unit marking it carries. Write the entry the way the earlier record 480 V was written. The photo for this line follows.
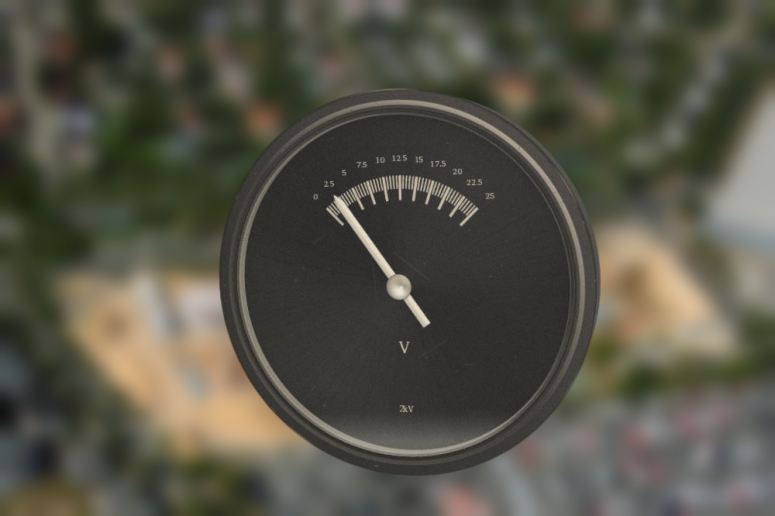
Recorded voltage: 2.5 V
